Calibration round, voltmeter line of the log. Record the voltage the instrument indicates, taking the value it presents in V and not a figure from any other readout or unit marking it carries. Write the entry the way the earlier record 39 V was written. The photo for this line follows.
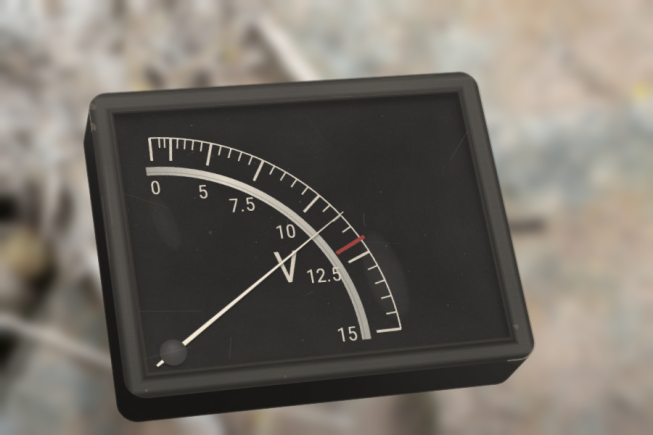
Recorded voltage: 11 V
